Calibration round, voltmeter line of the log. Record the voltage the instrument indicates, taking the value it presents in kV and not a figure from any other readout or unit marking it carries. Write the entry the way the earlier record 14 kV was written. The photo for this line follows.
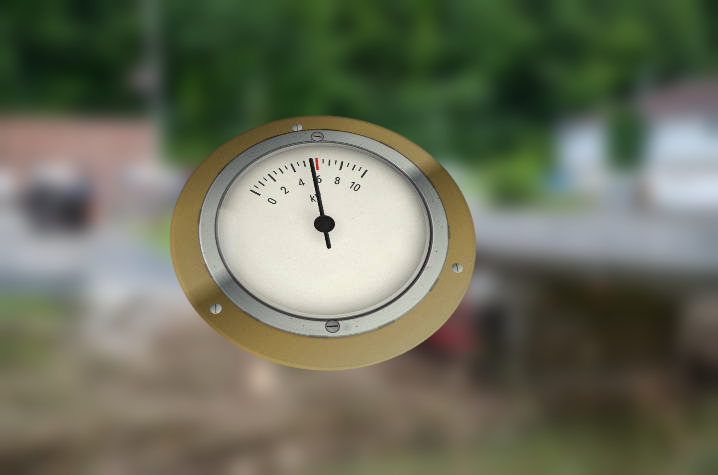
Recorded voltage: 5.5 kV
